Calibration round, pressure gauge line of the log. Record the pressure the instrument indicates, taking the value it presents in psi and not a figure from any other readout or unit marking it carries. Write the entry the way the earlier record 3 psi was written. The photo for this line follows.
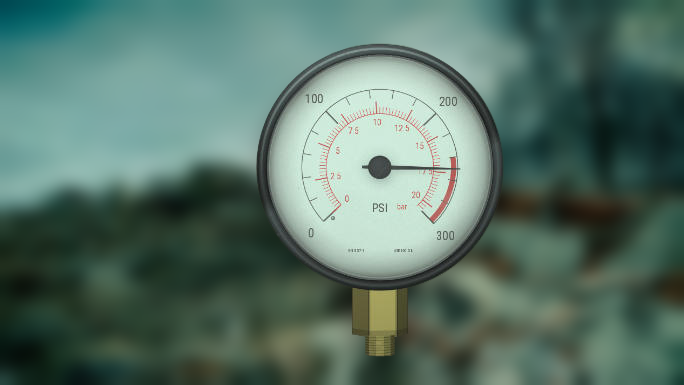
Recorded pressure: 250 psi
